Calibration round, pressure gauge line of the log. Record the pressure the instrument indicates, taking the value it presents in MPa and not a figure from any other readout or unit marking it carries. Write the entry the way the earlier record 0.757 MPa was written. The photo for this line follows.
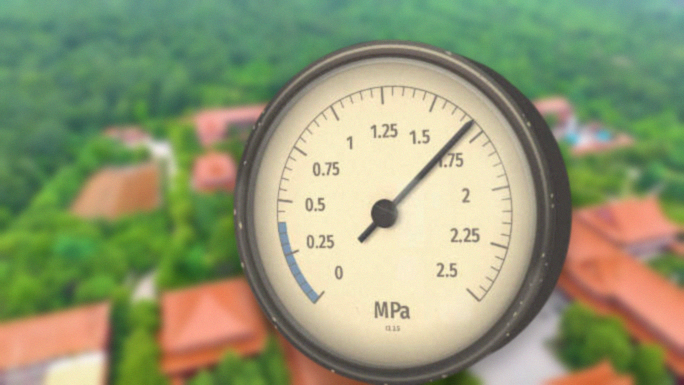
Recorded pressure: 1.7 MPa
